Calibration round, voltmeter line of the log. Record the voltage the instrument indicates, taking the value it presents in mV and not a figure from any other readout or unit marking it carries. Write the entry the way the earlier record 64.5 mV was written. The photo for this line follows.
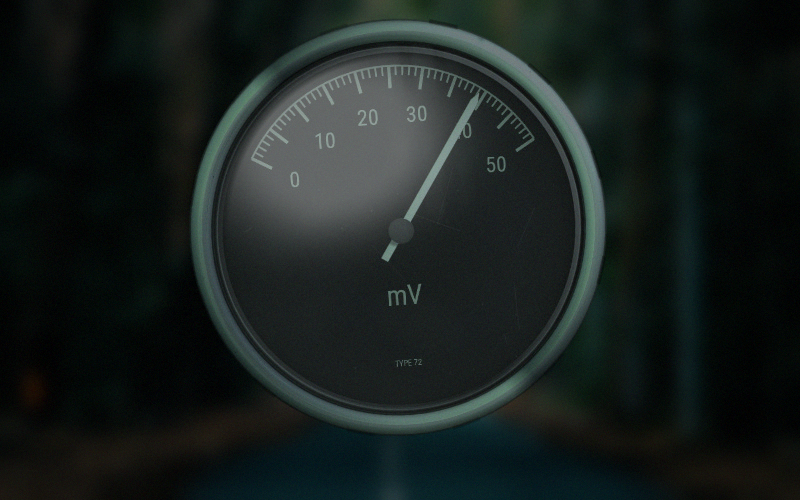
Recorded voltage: 39 mV
